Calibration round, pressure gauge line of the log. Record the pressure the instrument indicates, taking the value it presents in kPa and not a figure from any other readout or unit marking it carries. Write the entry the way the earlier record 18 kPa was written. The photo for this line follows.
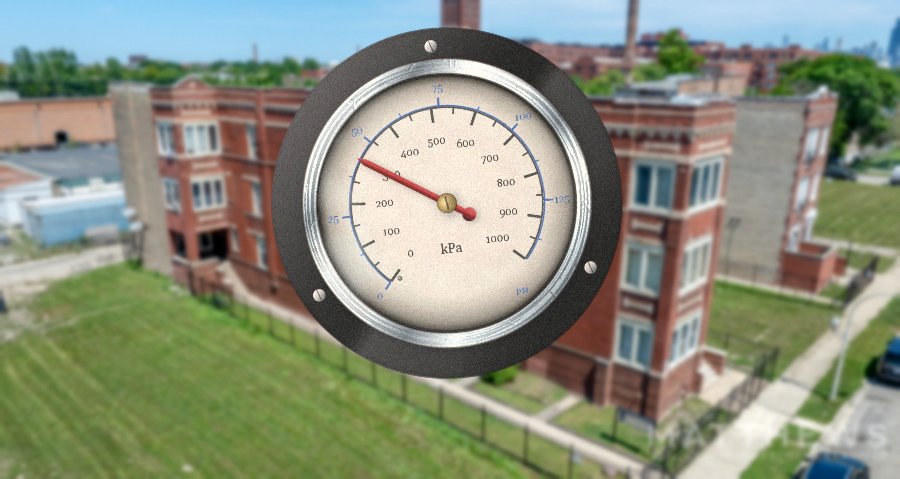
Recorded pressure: 300 kPa
